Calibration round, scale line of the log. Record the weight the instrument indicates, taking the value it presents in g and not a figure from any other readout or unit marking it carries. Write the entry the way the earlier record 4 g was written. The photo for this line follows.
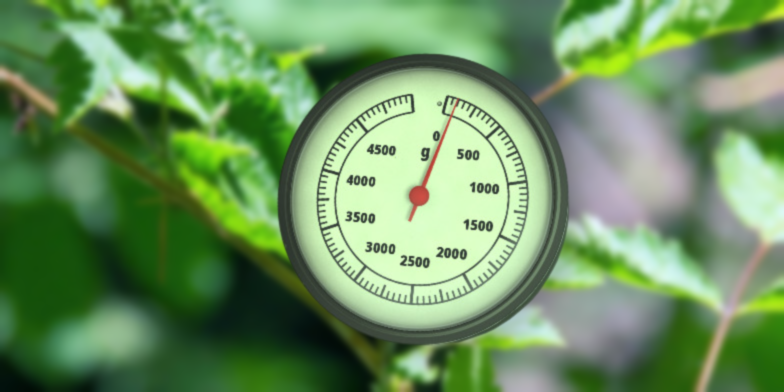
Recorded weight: 100 g
